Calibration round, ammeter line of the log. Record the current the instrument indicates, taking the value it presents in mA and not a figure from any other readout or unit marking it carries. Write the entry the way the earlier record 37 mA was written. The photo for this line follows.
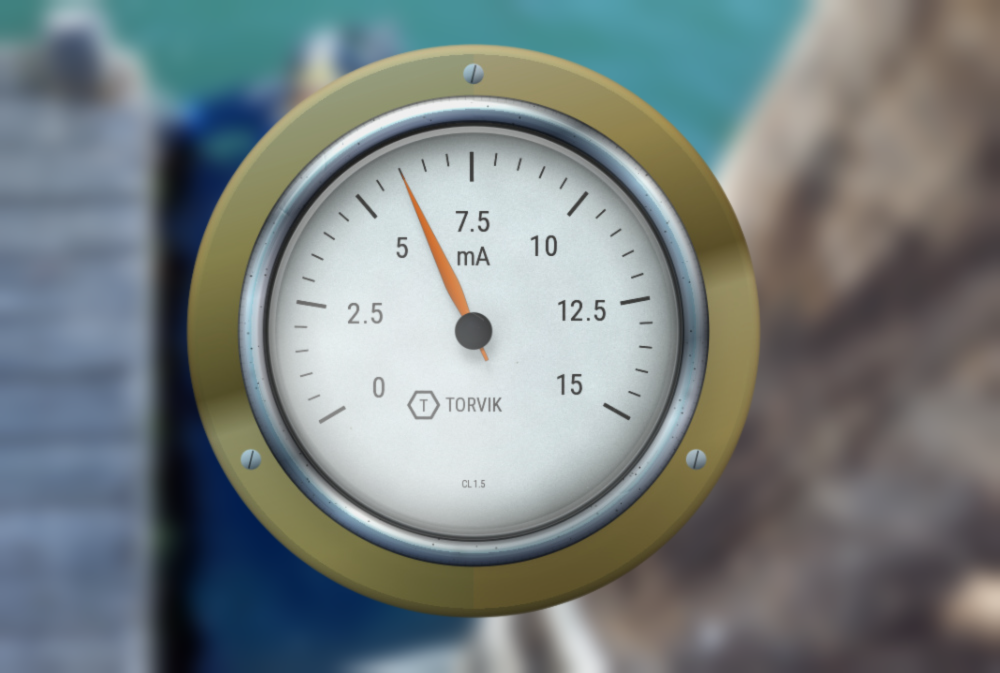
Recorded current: 6 mA
